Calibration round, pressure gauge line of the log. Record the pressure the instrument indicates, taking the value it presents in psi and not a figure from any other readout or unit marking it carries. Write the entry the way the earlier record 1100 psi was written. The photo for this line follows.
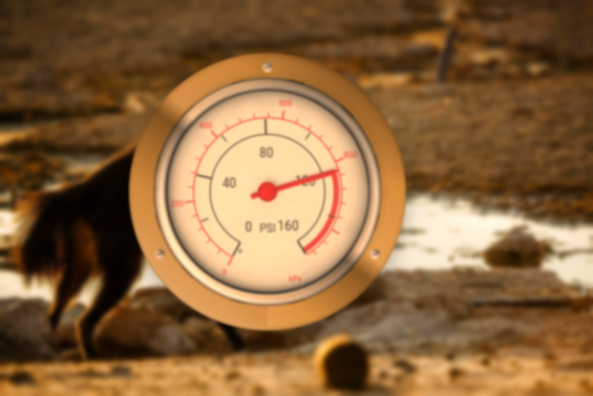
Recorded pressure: 120 psi
